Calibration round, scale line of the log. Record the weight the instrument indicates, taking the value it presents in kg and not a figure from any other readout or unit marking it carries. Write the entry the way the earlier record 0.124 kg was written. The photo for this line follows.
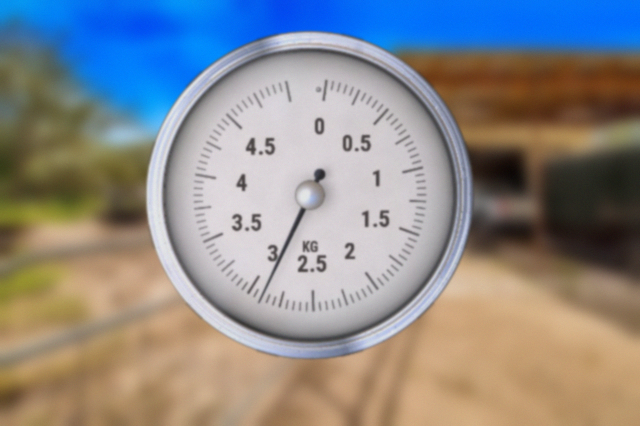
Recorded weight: 2.9 kg
